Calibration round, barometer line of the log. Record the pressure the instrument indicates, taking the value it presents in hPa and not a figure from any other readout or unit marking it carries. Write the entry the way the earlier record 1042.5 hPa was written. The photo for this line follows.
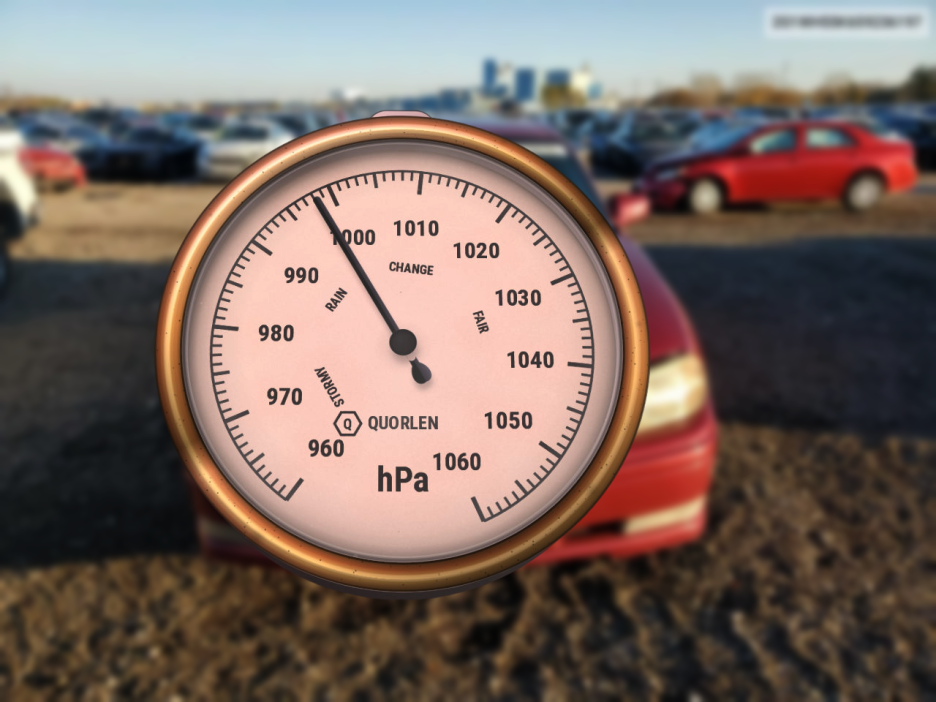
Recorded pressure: 998 hPa
